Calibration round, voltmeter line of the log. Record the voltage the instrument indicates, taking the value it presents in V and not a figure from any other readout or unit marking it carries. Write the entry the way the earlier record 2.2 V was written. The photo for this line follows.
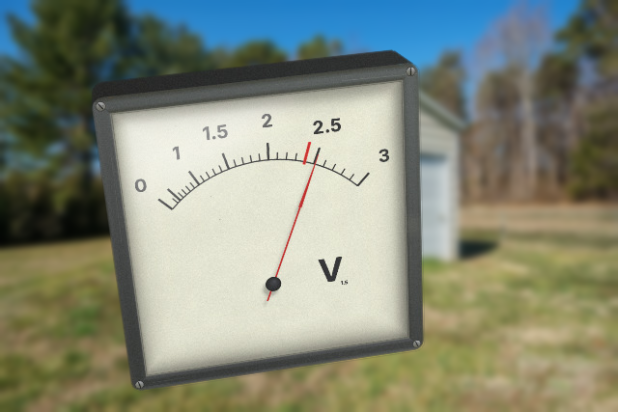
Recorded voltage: 2.5 V
